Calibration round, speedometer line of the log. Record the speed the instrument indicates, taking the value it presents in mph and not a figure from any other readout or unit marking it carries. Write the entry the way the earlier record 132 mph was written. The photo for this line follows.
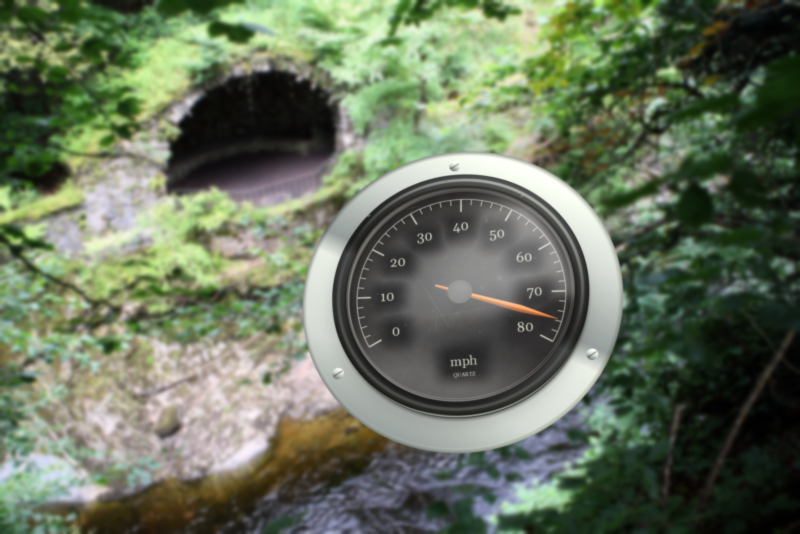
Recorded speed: 76 mph
